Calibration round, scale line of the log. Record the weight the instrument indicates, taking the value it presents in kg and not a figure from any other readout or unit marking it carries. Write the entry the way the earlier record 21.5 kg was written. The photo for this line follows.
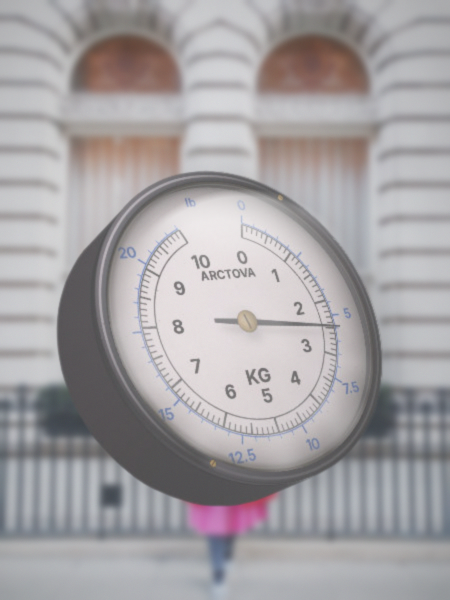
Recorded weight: 2.5 kg
